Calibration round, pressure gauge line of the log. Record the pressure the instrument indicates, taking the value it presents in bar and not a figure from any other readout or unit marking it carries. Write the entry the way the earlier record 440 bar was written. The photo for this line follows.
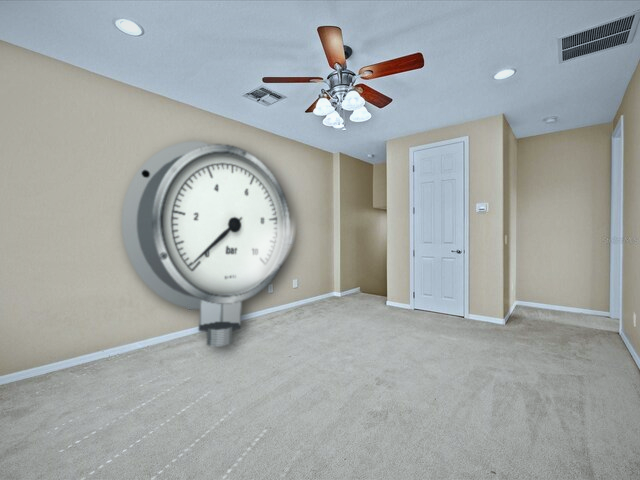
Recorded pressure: 0.2 bar
